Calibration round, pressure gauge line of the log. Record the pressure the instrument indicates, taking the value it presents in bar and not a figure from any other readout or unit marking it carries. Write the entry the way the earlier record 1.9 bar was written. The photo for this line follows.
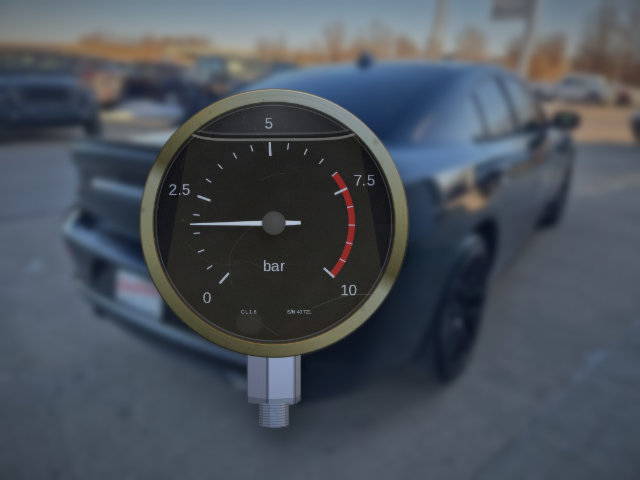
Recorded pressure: 1.75 bar
